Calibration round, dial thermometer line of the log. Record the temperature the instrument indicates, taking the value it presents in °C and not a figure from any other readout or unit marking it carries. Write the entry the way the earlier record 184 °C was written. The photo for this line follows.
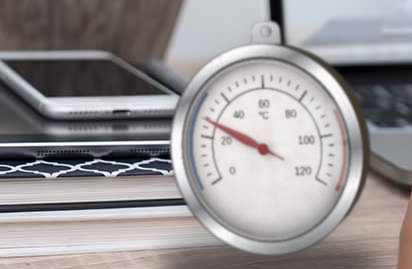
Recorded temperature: 28 °C
